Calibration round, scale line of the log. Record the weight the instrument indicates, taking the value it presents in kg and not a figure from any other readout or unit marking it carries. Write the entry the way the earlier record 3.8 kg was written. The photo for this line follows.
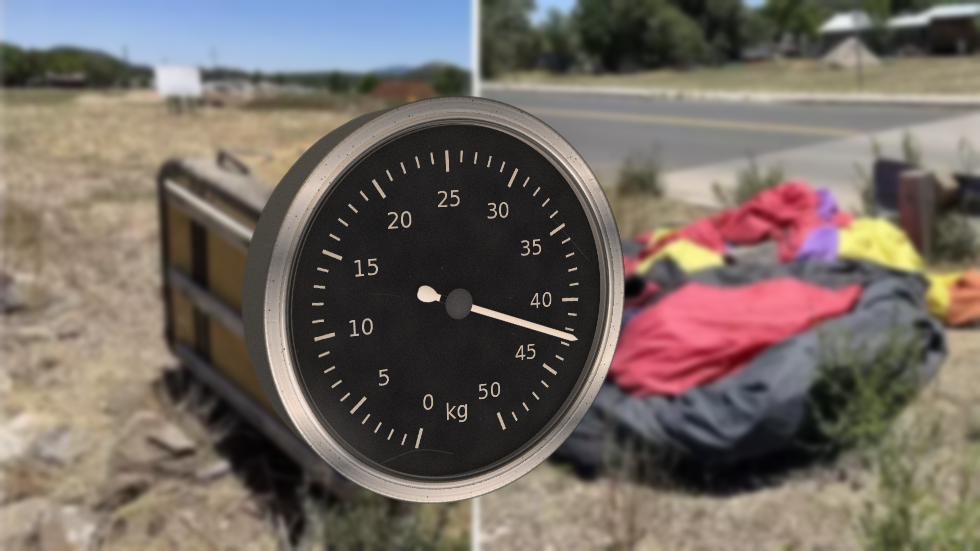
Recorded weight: 42.5 kg
